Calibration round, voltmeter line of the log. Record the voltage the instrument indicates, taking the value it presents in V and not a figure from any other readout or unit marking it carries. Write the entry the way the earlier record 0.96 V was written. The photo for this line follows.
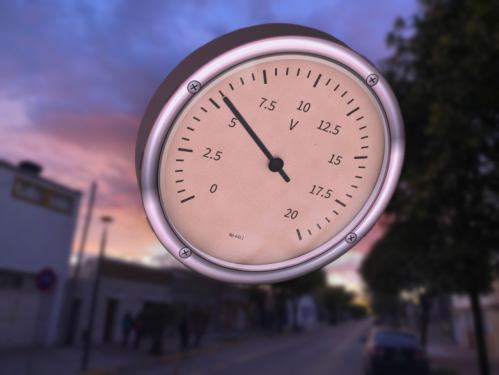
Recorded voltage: 5.5 V
